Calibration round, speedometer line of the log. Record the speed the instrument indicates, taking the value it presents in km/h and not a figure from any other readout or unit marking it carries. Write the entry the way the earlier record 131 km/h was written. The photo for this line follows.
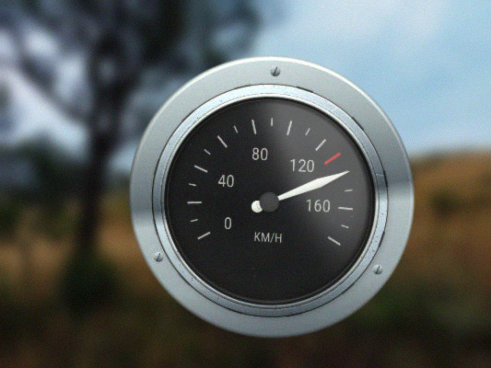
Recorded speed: 140 km/h
